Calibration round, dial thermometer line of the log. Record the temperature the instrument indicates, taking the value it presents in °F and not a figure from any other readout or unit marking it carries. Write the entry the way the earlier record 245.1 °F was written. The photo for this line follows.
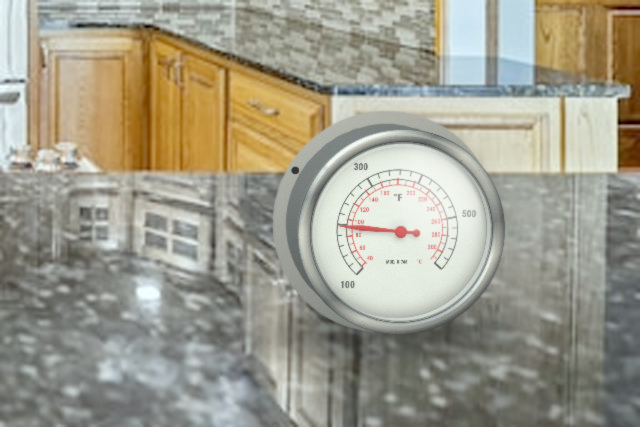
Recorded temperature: 200 °F
